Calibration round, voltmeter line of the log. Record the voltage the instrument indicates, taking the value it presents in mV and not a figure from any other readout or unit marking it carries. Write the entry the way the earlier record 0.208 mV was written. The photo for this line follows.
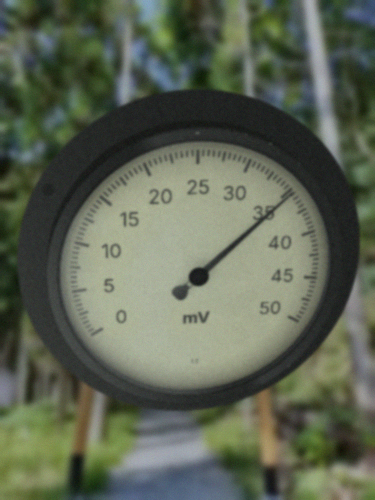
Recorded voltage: 35 mV
